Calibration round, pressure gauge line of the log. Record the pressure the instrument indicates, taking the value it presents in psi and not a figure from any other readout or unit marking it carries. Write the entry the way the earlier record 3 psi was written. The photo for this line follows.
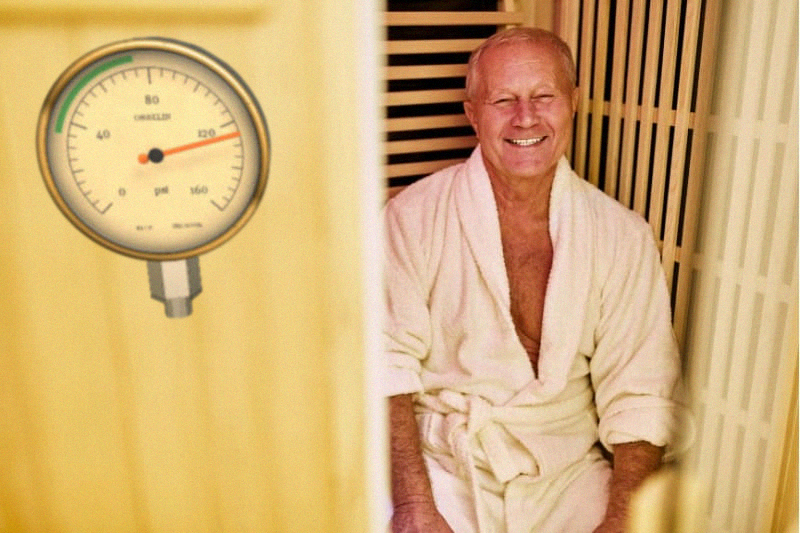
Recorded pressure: 125 psi
